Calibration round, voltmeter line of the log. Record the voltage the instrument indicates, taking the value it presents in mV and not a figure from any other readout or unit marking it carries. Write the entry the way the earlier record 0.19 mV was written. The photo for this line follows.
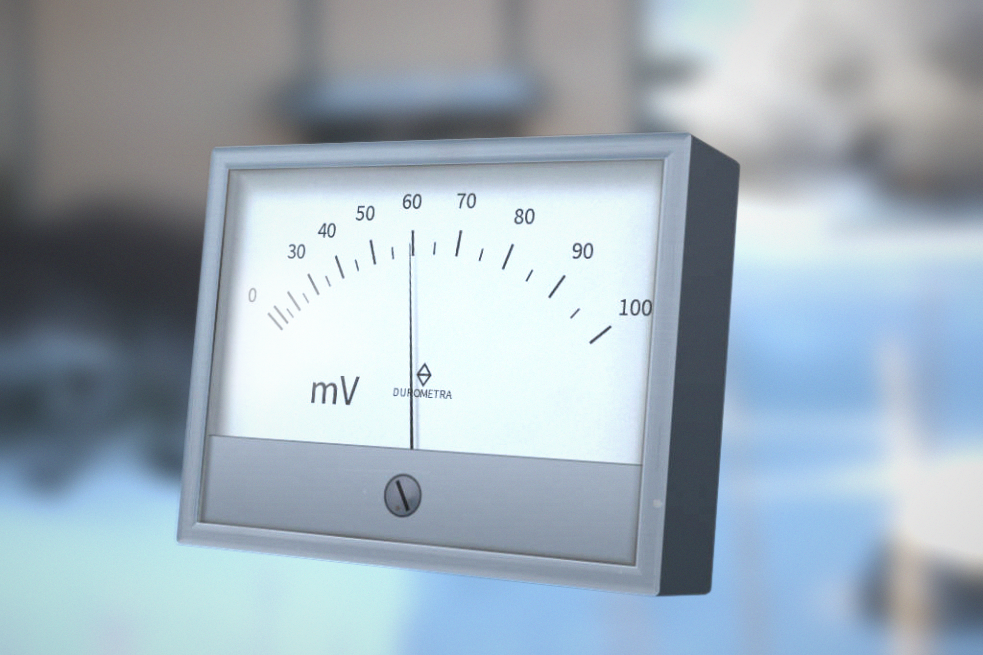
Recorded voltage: 60 mV
